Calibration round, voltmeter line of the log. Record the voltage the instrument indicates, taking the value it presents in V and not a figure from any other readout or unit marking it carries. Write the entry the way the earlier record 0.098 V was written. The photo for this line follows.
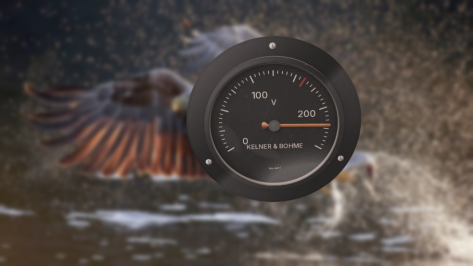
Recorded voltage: 220 V
